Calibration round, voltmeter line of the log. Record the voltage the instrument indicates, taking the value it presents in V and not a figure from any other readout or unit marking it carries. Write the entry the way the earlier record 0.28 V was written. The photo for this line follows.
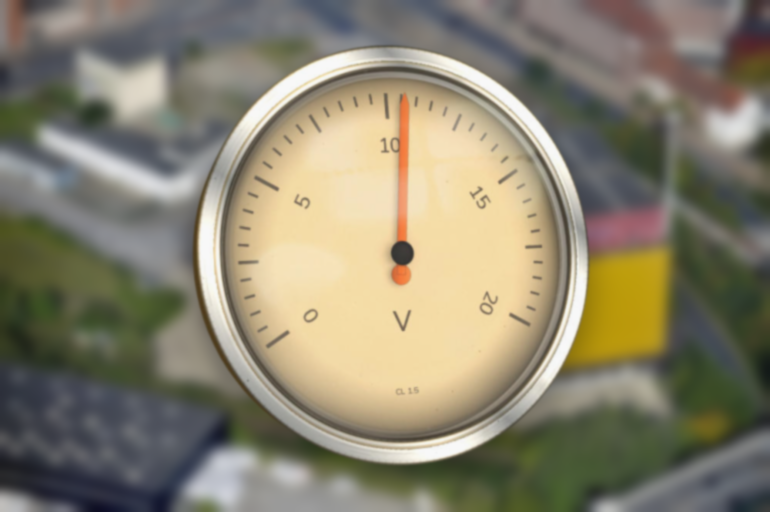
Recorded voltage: 10.5 V
